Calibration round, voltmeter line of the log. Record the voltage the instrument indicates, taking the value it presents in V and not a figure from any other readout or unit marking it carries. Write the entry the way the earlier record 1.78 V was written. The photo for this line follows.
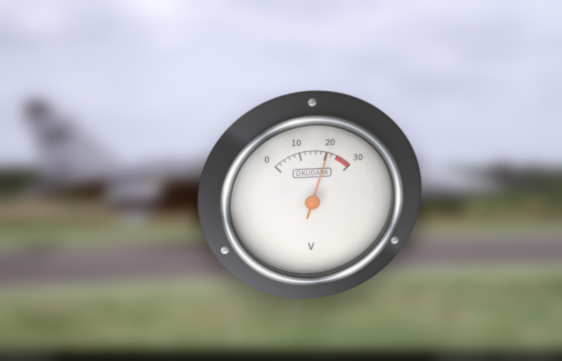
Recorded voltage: 20 V
